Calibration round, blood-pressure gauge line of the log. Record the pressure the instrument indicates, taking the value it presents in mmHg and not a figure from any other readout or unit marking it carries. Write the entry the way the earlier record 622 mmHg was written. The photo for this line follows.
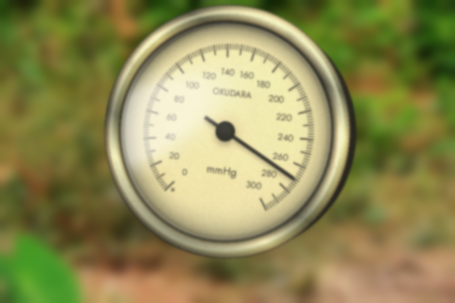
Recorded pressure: 270 mmHg
